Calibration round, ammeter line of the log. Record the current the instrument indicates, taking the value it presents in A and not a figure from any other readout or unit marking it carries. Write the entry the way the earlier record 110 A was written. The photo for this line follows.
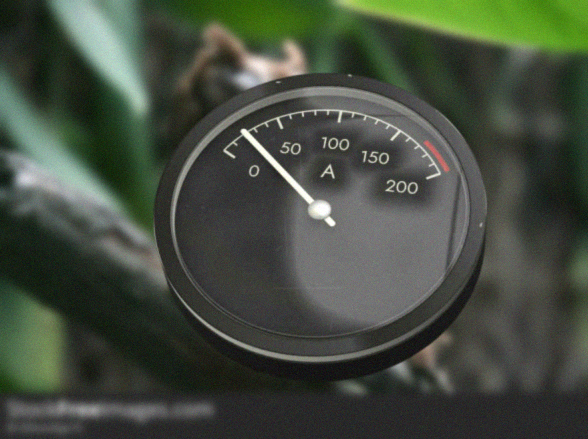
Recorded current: 20 A
